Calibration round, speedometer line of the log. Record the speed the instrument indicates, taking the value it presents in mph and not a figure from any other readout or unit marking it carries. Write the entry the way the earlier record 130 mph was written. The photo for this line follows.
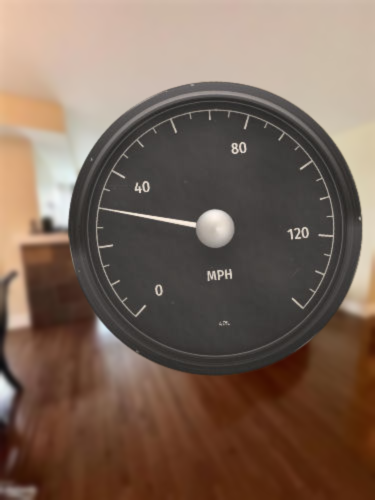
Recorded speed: 30 mph
